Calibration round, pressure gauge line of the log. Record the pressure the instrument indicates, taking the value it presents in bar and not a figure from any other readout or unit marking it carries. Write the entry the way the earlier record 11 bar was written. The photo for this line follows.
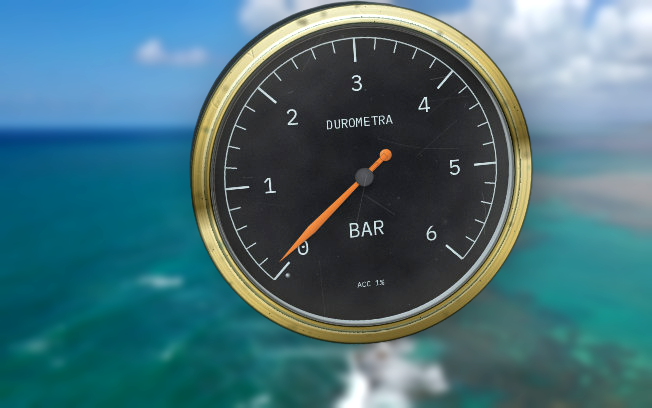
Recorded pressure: 0.1 bar
